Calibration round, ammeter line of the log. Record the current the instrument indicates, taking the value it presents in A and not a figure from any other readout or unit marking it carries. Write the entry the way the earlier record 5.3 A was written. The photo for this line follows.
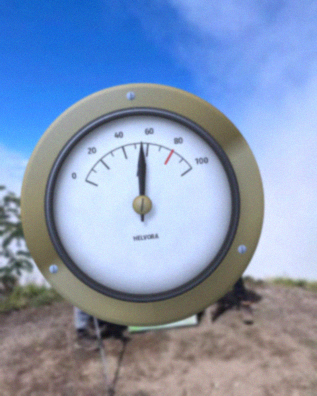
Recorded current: 55 A
